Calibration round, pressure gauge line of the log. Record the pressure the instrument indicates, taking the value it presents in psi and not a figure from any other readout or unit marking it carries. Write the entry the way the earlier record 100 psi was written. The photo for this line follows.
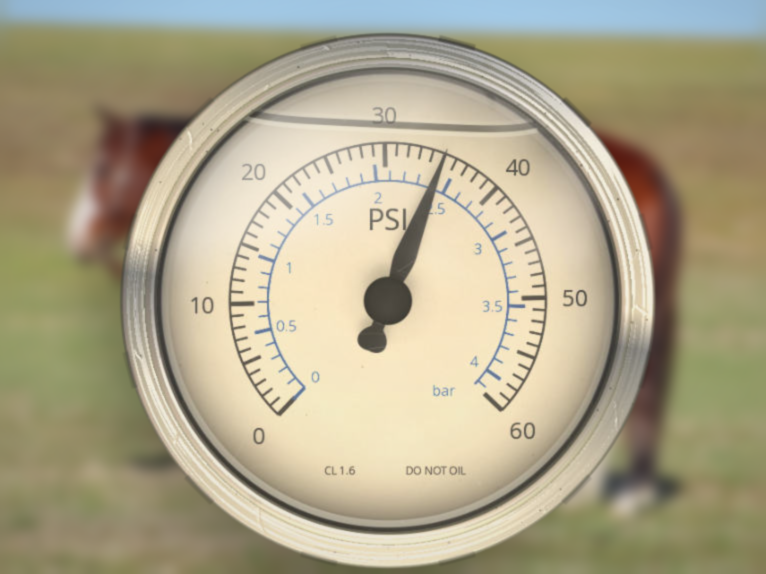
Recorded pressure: 35 psi
